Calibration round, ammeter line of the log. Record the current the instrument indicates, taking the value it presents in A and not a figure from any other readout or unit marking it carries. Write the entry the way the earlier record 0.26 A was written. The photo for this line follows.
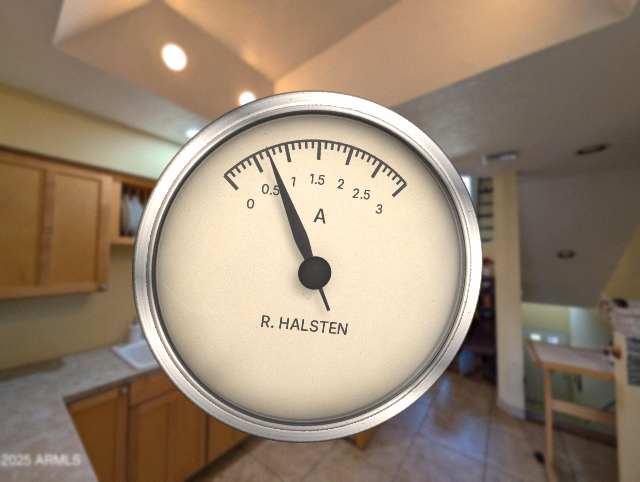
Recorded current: 0.7 A
